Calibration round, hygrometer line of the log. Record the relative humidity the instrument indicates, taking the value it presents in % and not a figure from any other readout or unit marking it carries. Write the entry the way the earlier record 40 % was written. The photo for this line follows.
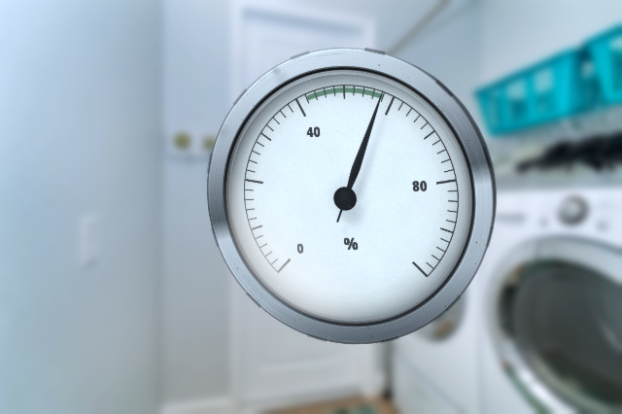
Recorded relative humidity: 58 %
